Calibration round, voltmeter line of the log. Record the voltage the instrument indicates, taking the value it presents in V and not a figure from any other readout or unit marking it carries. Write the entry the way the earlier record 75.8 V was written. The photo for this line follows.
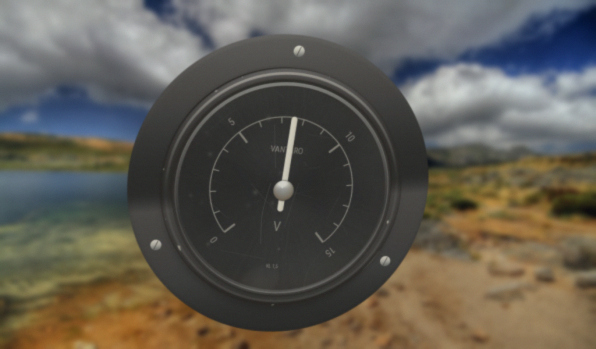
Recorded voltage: 7.5 V
